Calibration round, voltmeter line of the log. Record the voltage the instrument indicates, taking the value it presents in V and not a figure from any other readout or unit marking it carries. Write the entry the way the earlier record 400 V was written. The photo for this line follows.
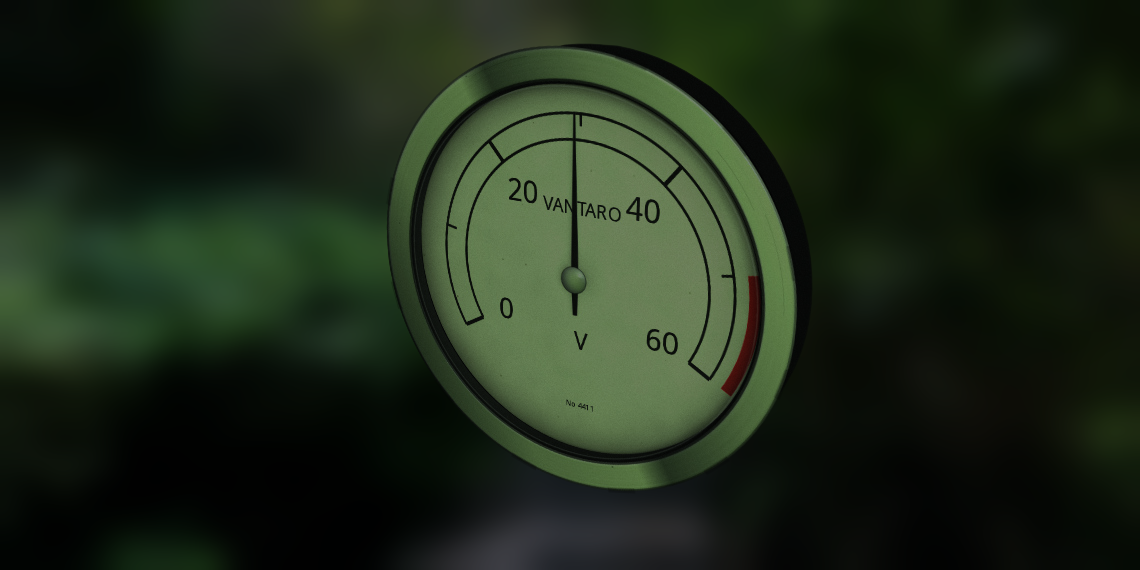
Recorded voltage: 30 V
